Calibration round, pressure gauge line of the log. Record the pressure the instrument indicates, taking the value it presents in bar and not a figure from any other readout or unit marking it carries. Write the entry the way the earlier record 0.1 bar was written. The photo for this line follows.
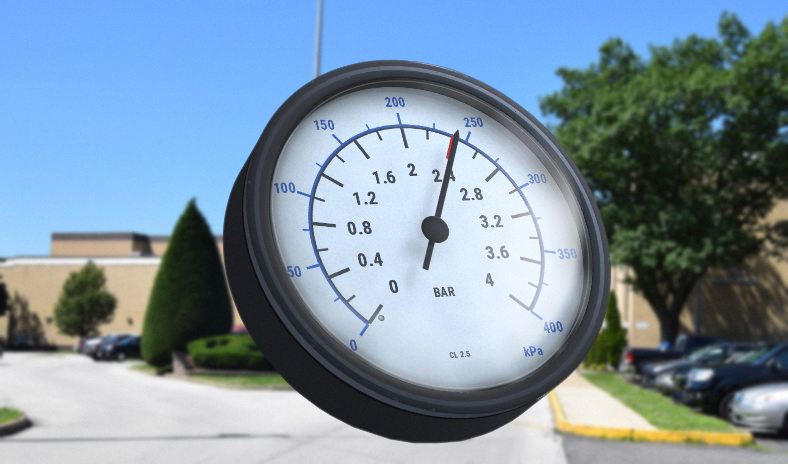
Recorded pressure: 2.4 bar
